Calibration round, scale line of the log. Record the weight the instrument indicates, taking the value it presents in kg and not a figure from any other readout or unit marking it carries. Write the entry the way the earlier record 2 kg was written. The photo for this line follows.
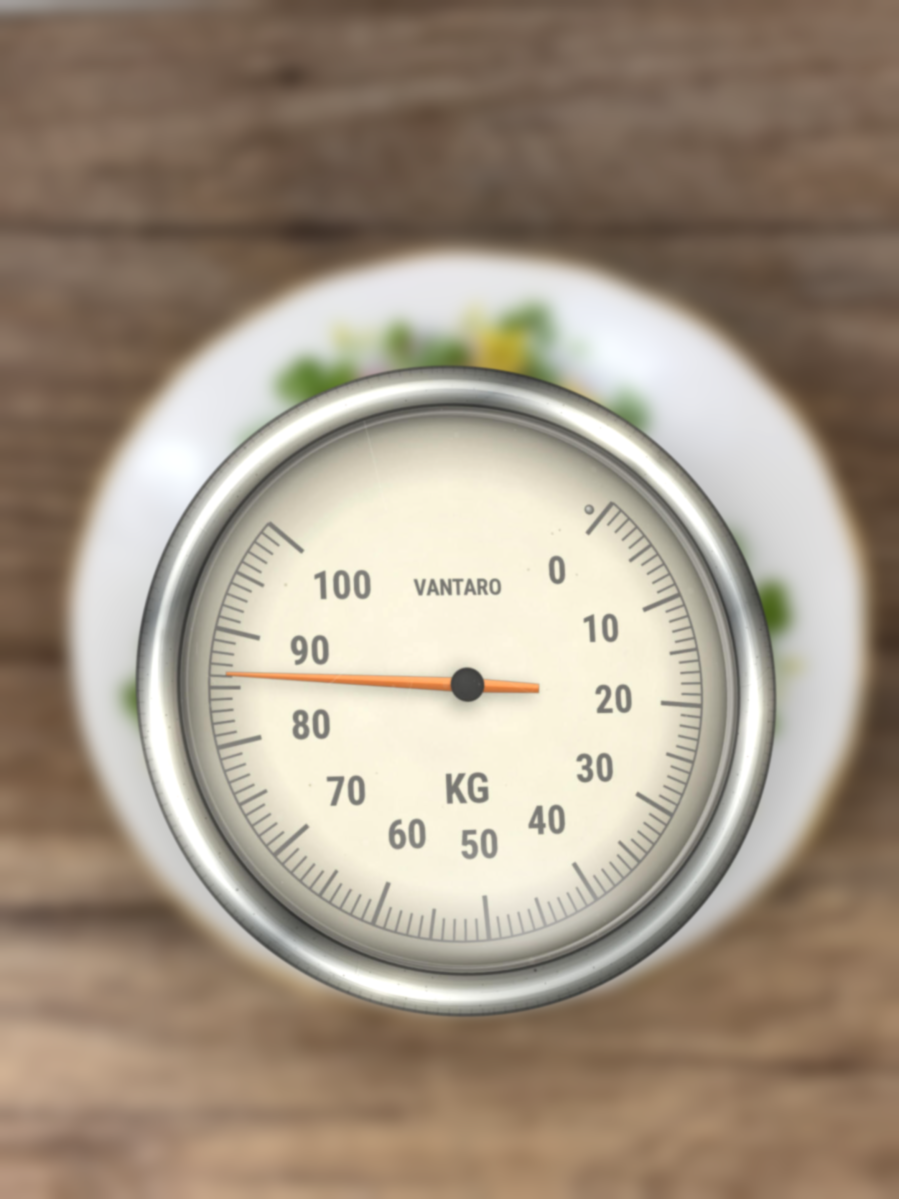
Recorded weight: 86 kg
